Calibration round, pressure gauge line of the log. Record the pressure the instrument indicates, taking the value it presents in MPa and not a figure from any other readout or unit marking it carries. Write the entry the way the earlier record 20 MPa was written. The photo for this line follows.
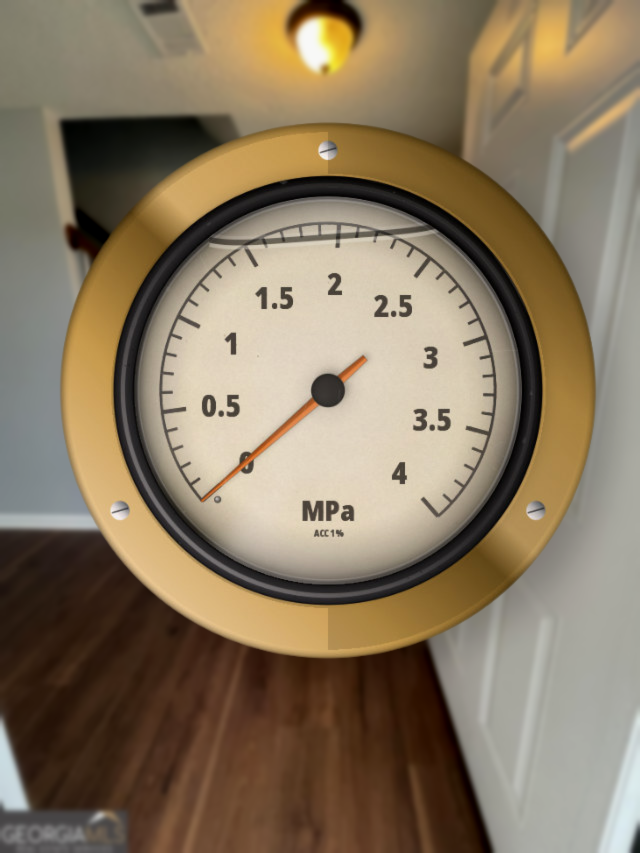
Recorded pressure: 0 MPa
